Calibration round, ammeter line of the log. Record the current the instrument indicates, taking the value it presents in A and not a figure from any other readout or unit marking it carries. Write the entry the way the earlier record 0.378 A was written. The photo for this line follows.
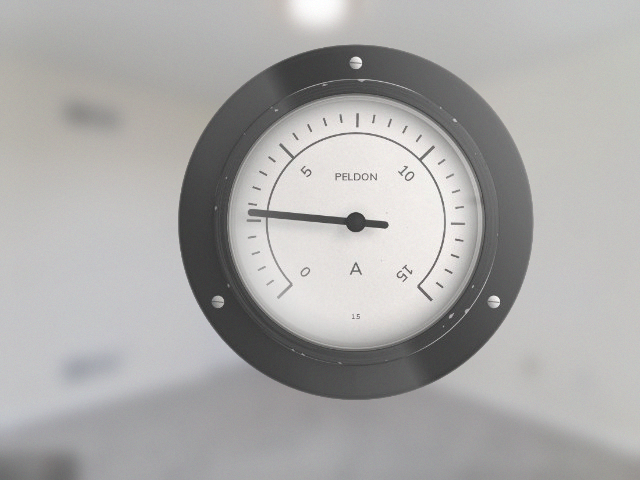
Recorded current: 2.75 A
